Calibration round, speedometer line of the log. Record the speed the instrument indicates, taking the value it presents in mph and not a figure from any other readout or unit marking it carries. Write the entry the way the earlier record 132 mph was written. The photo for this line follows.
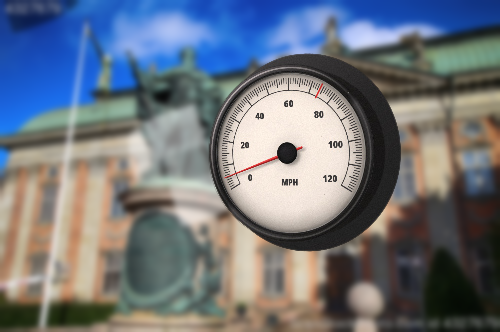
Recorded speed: 5 mph
